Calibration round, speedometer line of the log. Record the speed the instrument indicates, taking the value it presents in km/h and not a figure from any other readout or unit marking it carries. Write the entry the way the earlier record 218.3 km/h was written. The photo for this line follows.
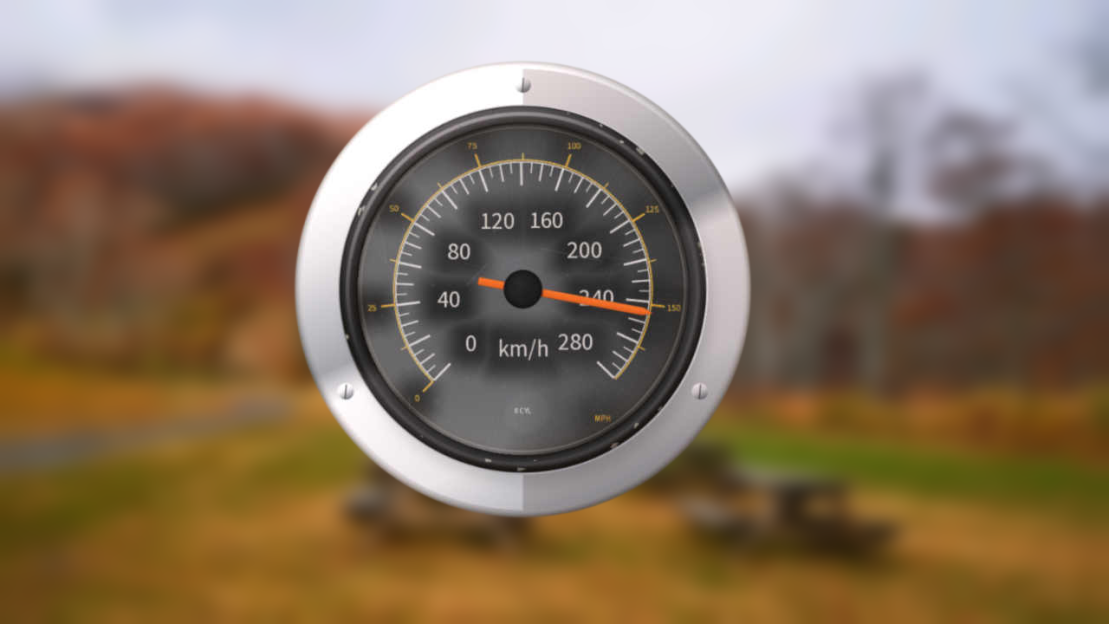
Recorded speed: 245 km/h
